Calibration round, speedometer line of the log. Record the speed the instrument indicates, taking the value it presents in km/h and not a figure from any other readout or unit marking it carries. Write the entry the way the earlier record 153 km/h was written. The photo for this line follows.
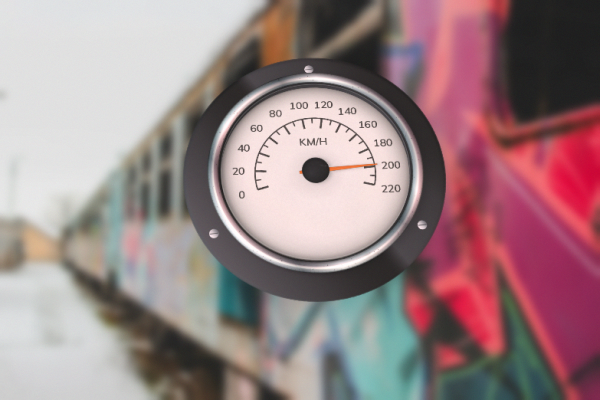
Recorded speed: 200 km/h
